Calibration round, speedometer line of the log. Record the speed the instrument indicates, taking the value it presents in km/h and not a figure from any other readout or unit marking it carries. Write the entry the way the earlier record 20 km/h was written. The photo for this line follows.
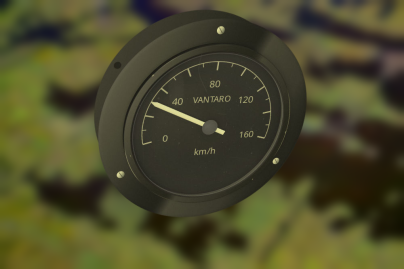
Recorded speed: 30 km/h
